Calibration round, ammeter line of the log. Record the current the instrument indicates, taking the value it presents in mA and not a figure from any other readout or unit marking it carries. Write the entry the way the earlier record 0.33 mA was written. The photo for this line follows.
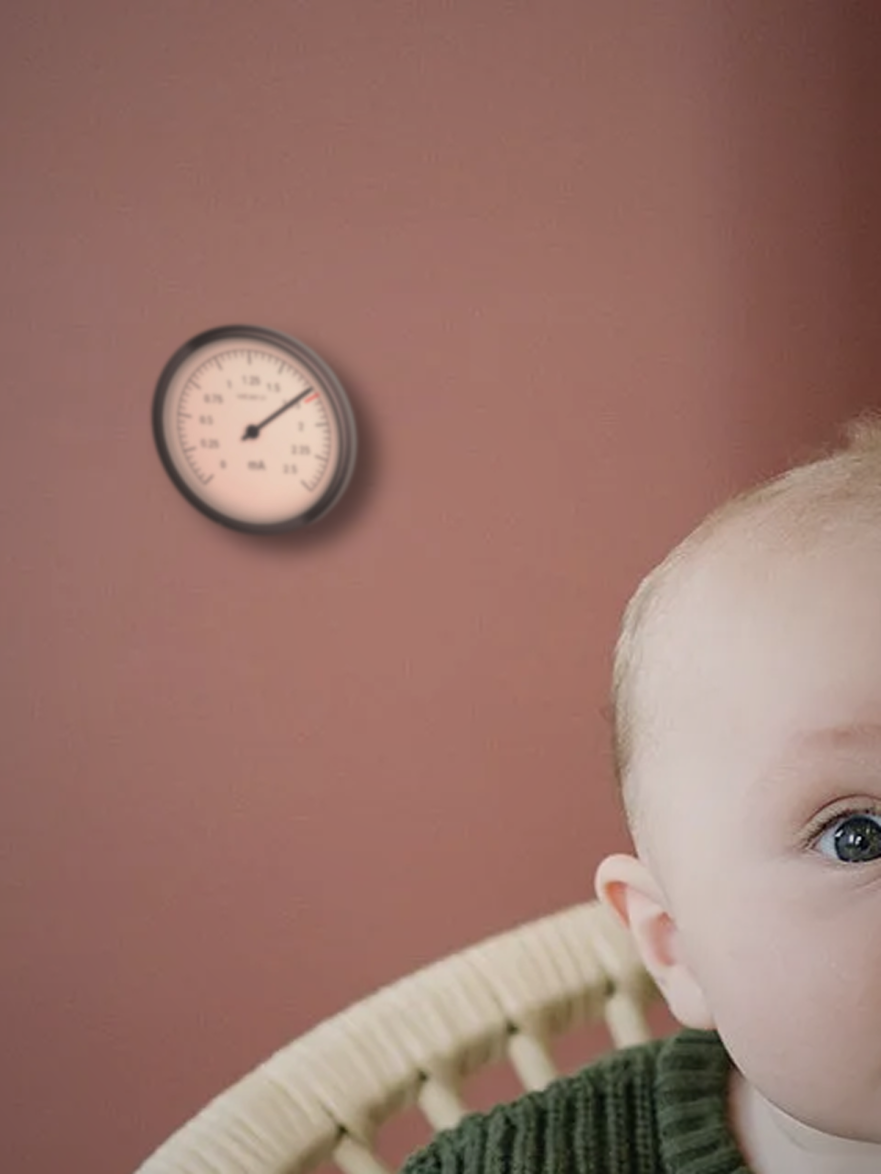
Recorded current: 1.75 mA
